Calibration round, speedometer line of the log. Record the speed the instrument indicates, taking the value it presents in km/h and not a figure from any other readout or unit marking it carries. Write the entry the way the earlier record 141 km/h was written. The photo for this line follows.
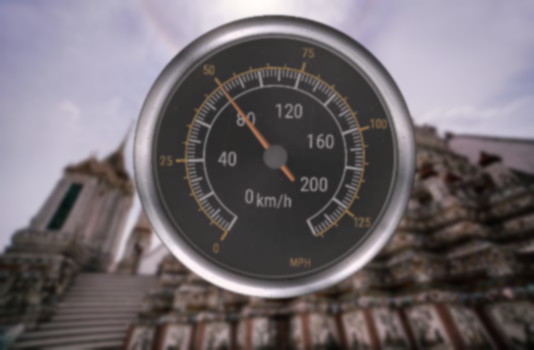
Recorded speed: 80 km/h
